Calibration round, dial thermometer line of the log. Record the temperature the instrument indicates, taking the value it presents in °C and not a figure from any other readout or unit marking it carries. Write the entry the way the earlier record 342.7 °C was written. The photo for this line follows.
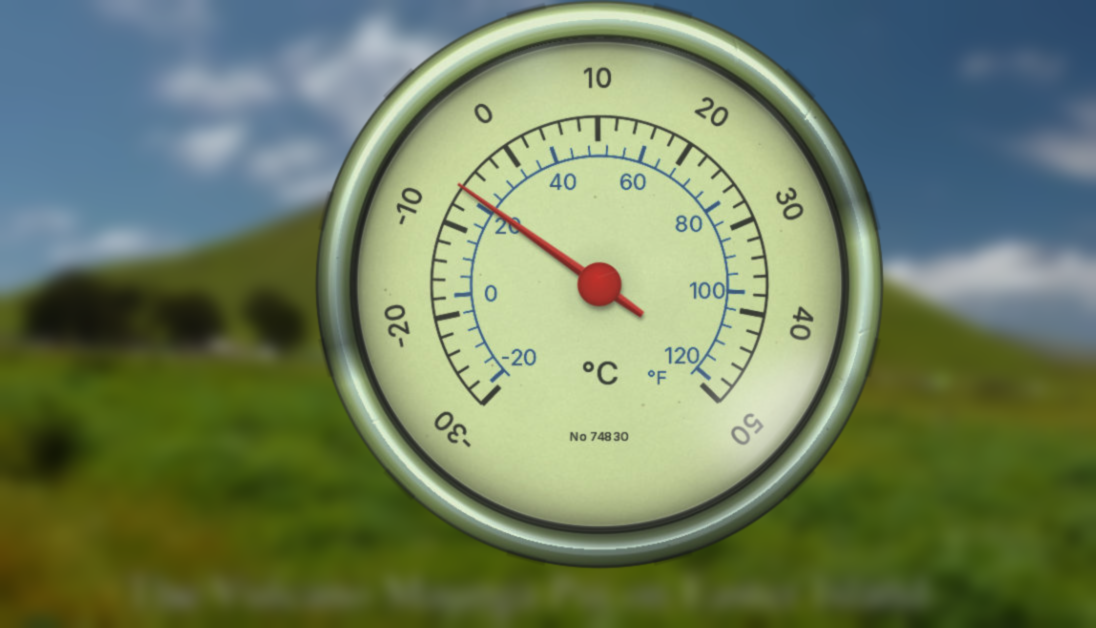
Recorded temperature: -6 °C
